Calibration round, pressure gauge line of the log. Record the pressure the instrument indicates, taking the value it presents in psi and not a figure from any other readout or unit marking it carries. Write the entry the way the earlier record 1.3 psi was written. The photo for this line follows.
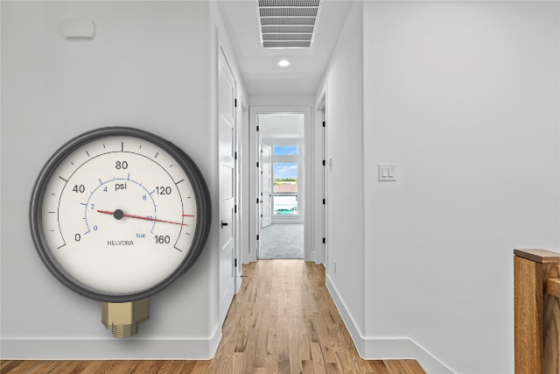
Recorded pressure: 145 psi
